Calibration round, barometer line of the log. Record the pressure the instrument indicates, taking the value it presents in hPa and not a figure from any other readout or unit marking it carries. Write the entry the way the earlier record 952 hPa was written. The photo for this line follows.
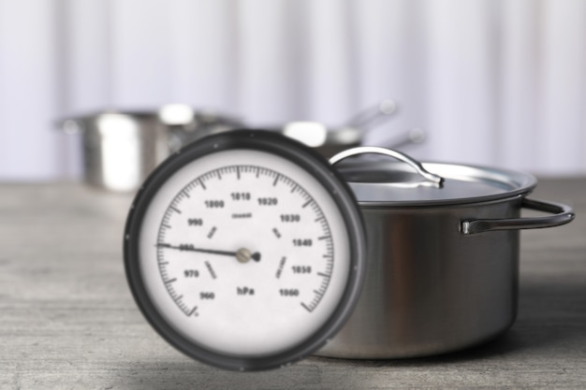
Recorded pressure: 980 hPa
